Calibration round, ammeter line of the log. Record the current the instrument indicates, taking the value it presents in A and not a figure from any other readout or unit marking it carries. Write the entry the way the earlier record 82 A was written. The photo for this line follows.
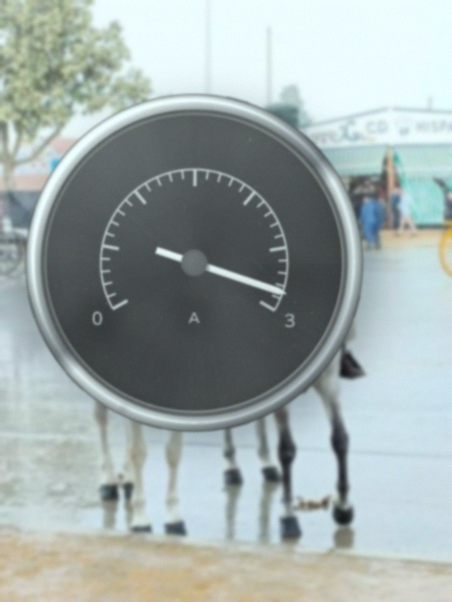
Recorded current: 2.85 A
